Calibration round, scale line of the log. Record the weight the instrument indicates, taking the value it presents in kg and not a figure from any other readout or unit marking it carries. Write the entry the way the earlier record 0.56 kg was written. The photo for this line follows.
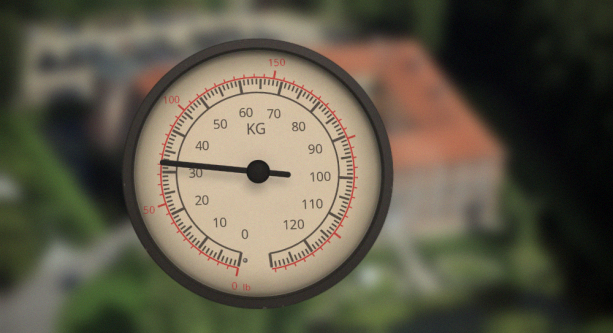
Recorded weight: 32 kg
